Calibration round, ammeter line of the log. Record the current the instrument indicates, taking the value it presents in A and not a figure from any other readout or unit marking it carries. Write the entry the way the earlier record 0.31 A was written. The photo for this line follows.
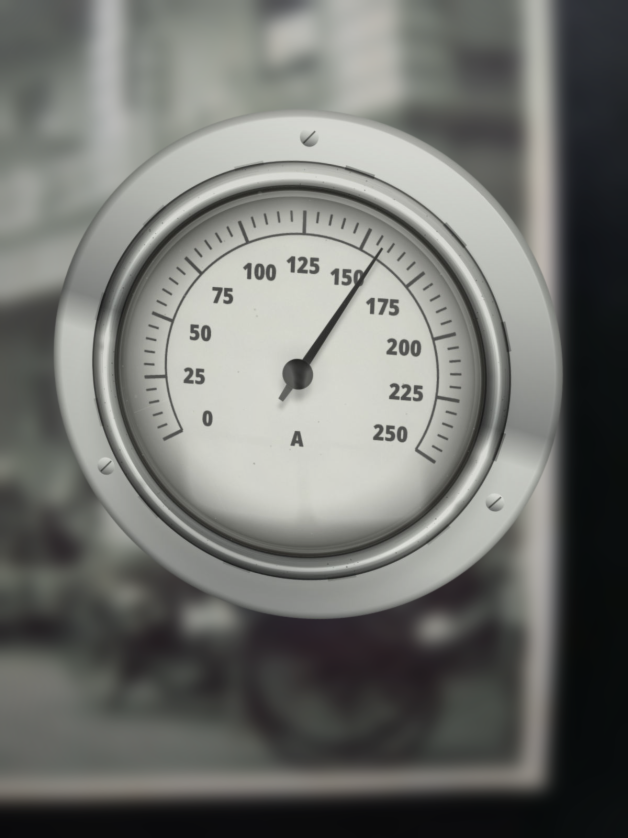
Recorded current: 157.5 A
